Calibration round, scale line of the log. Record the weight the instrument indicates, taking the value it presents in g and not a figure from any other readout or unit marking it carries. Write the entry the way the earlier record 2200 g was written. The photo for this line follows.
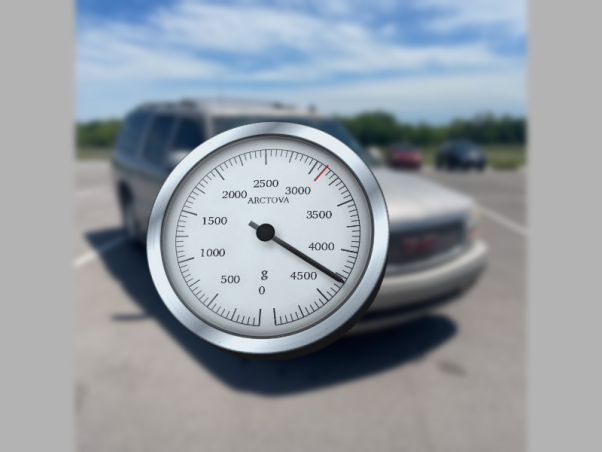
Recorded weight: 4300 g
